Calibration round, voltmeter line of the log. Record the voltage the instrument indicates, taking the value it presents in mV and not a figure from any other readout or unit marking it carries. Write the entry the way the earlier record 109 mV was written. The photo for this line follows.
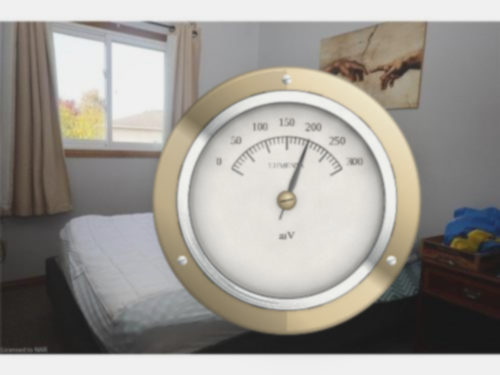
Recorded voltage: 200 mV
